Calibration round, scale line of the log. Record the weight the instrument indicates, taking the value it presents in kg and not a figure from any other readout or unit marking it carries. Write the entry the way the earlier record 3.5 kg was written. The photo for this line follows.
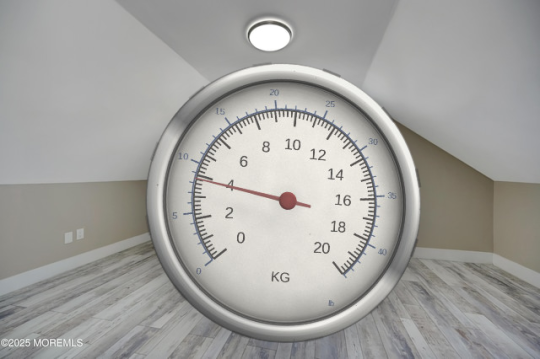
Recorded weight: 3.8 kg
